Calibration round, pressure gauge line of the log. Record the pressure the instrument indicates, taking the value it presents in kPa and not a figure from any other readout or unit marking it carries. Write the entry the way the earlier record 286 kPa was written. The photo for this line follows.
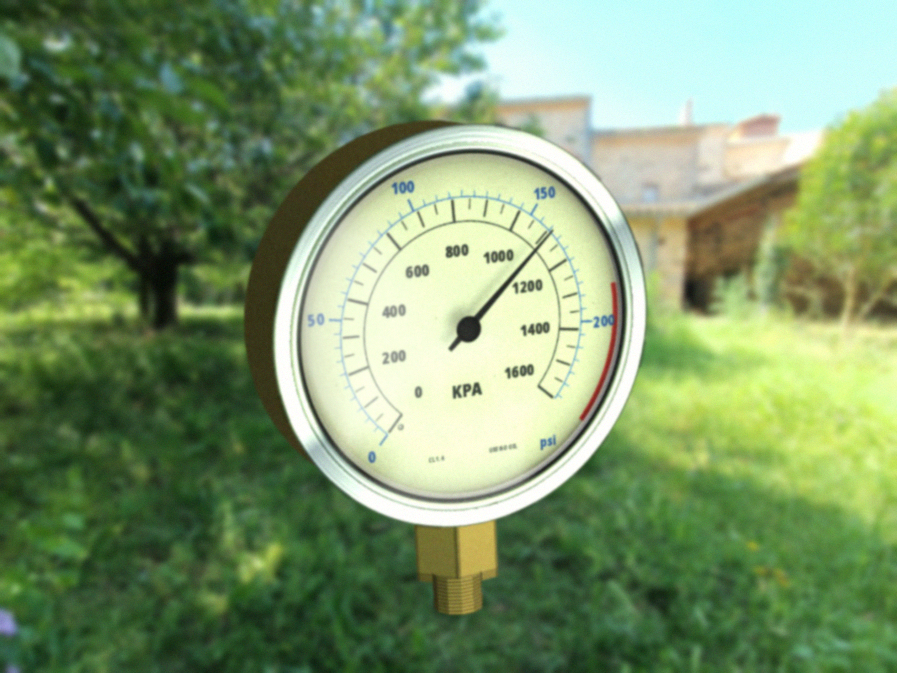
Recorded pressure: 1100 kPa
